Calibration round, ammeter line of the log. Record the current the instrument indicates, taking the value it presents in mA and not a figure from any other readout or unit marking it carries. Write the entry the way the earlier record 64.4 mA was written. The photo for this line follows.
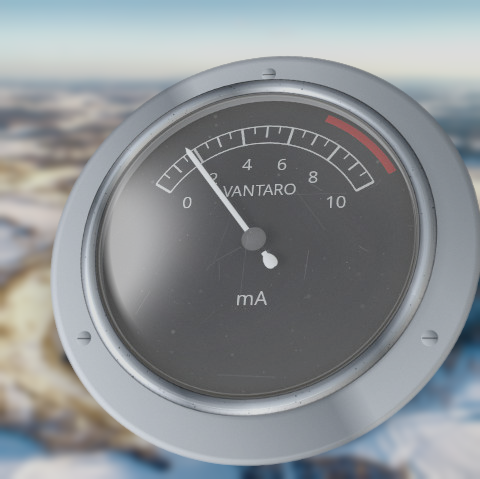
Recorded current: 1.75 mA
